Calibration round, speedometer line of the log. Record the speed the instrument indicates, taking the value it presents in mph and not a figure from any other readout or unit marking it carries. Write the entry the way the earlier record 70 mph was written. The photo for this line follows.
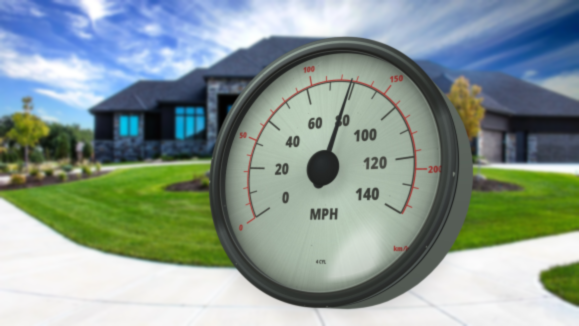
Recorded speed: 80 mph
